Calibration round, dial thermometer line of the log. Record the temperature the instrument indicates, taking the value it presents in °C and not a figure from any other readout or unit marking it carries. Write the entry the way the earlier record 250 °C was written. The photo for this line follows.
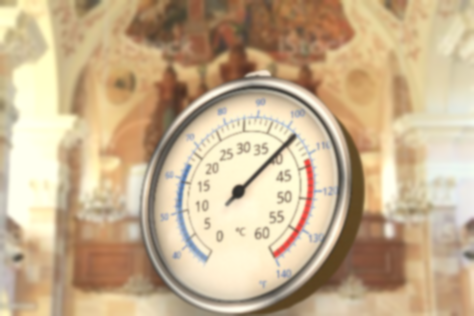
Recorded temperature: 40 °C
